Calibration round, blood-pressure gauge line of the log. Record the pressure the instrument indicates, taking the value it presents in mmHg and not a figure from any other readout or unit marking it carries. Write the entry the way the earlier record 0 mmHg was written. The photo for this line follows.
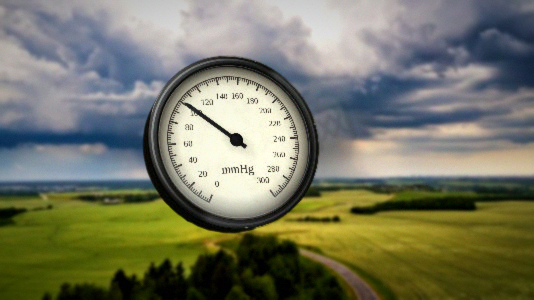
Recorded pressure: 100 mmHg
